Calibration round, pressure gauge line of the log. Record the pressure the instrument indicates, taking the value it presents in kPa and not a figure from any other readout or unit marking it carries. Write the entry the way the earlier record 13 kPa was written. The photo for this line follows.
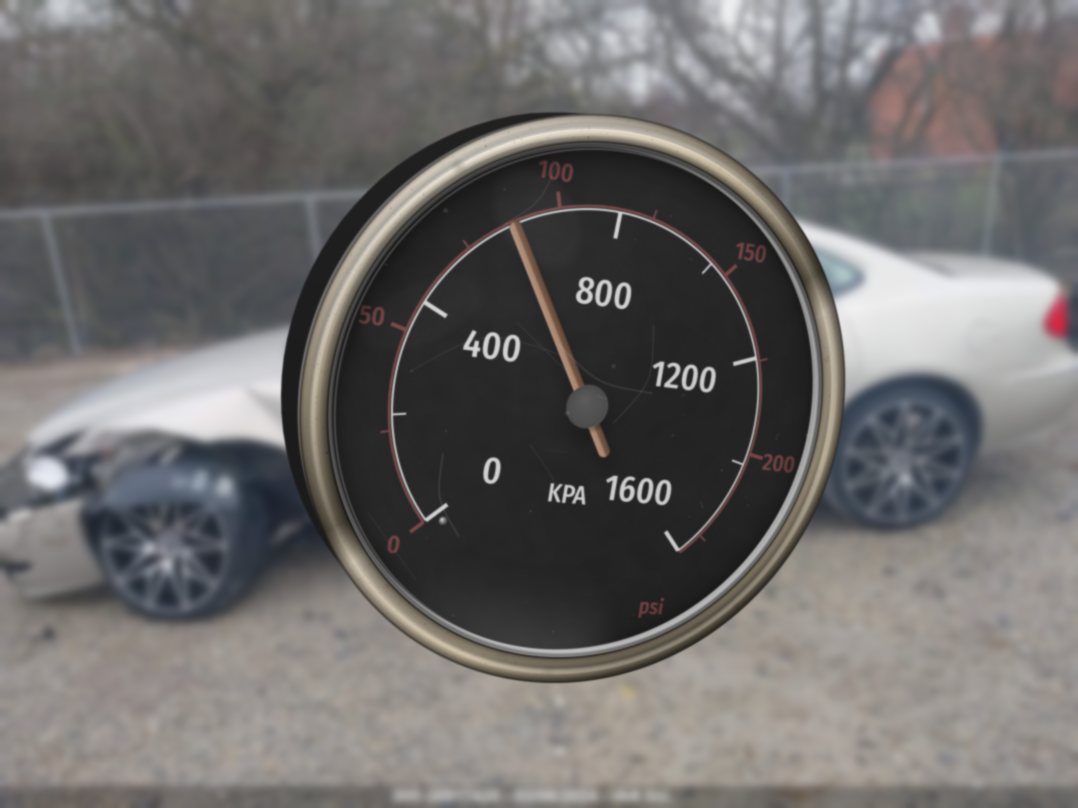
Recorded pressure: 600 kPa
